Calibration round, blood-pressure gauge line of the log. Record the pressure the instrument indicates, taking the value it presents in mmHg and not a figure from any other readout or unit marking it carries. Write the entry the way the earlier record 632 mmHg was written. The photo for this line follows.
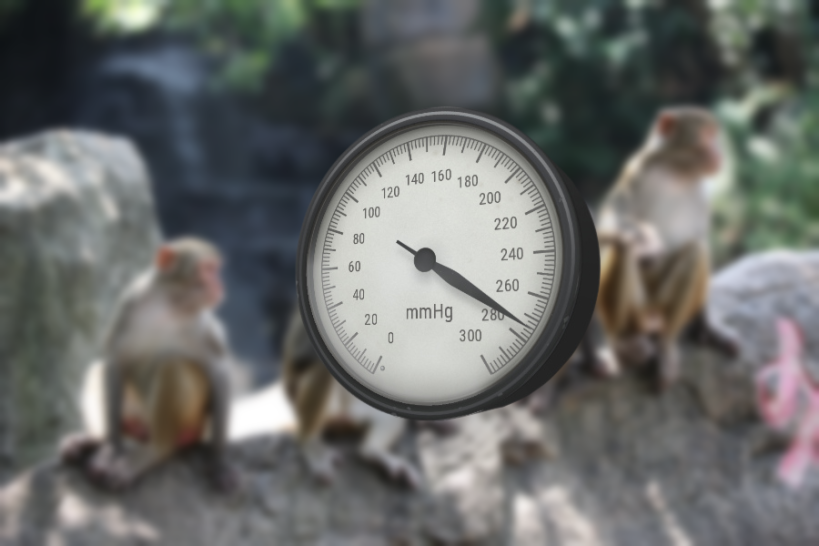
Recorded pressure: 274 mmHg
